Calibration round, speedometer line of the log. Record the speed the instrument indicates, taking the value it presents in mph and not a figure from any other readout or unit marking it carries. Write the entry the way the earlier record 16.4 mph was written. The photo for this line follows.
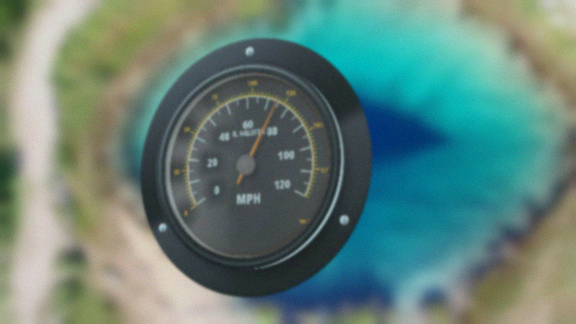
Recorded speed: 75 mph
